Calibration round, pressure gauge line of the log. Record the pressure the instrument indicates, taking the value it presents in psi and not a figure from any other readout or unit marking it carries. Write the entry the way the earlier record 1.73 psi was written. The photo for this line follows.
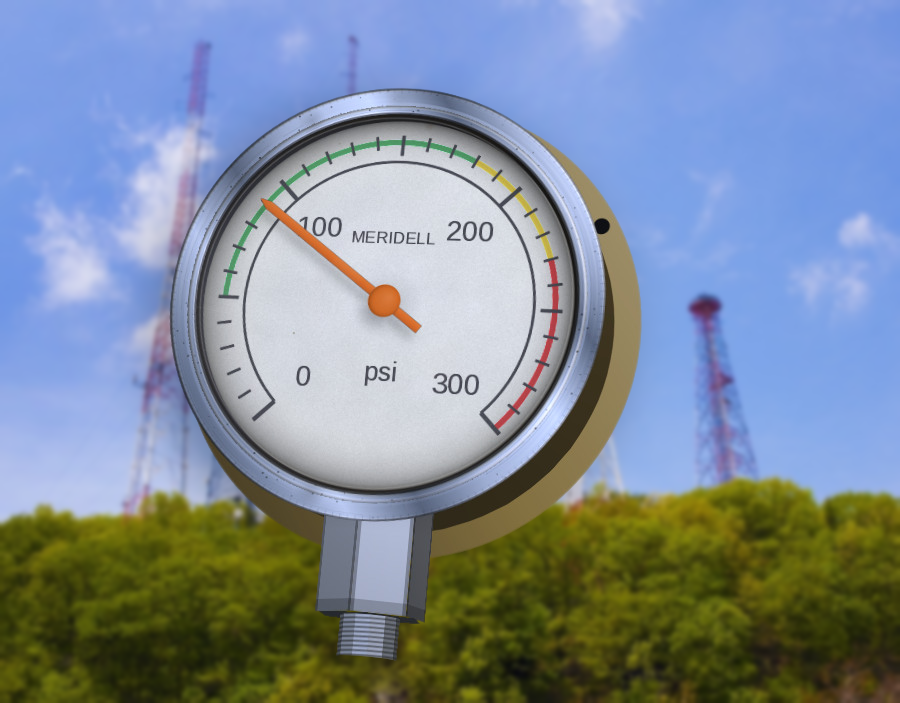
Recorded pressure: 90 psi
